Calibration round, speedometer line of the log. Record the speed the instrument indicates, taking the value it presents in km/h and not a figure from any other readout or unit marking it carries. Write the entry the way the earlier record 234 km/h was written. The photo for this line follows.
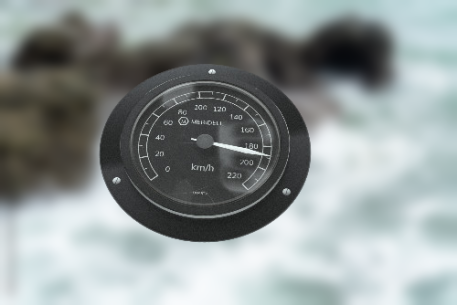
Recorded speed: 190 km/h
